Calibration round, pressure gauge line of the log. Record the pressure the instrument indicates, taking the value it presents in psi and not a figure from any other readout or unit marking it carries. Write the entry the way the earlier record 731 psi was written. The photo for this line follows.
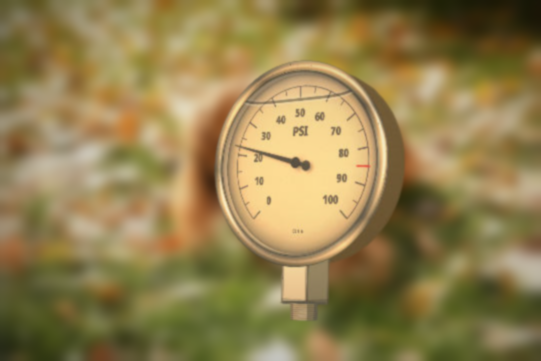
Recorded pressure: 22.5 psi
